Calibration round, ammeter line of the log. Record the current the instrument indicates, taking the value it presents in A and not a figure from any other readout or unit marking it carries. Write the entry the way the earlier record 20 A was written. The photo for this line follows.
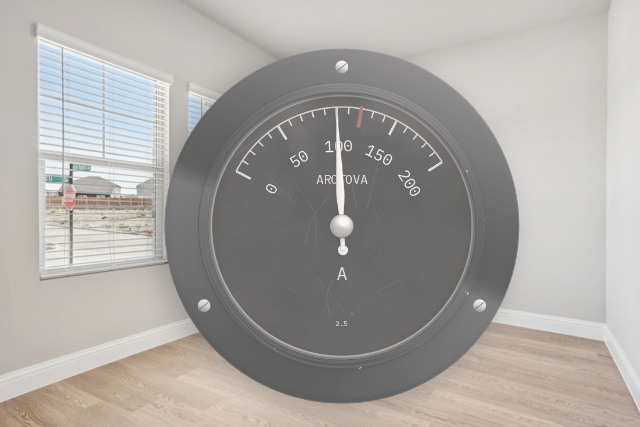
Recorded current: 100 A
